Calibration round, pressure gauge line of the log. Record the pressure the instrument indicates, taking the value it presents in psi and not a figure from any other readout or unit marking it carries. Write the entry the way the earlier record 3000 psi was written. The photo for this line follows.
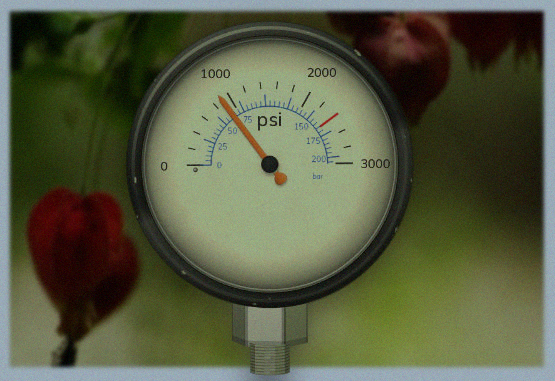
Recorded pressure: 900 psi
